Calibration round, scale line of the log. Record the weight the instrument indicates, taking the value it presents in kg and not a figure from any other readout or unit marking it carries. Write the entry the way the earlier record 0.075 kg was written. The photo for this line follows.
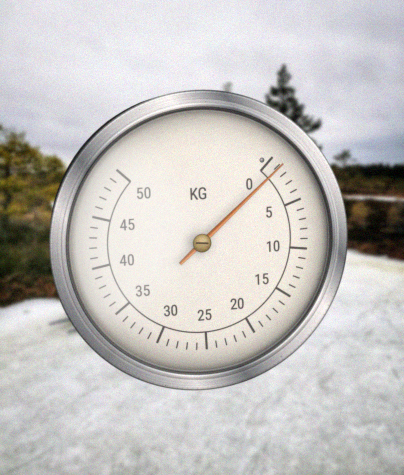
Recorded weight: 1 kg
